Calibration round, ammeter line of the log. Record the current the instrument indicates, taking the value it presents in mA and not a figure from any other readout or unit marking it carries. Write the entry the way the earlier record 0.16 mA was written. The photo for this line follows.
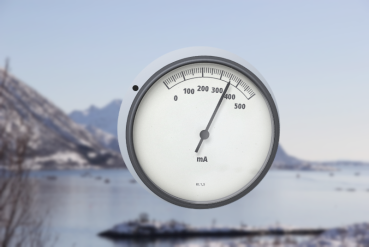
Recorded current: 350 mA
